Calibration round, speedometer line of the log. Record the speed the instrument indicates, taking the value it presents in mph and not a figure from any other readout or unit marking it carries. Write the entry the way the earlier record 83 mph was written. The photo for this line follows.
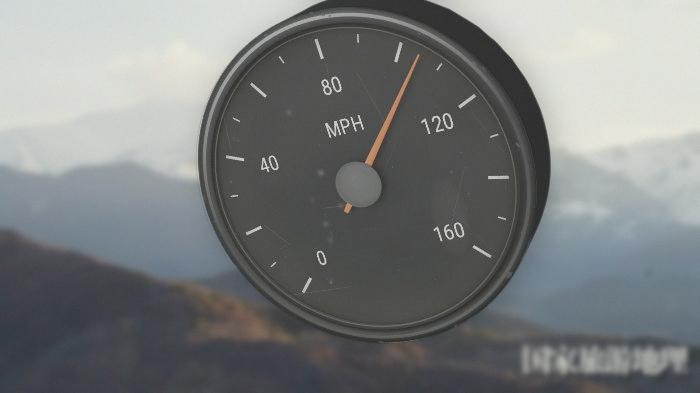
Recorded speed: 105 mph
